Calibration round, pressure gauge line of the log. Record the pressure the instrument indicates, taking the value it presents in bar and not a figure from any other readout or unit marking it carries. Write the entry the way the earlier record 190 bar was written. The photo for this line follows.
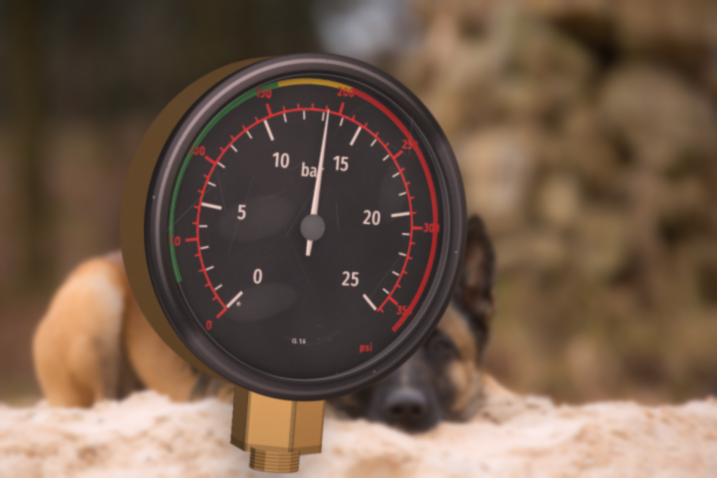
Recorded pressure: 13 bar
